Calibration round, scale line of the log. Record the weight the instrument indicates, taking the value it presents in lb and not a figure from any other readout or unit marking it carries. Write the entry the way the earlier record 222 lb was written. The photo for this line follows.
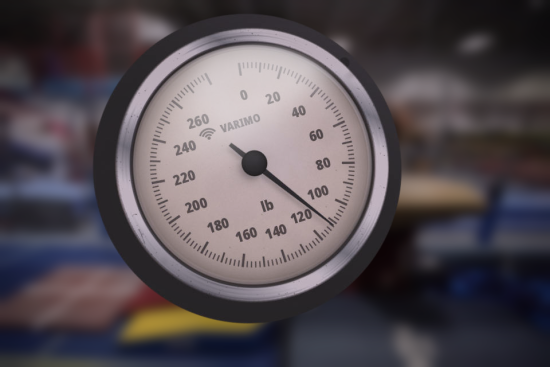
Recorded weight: 112 lb
